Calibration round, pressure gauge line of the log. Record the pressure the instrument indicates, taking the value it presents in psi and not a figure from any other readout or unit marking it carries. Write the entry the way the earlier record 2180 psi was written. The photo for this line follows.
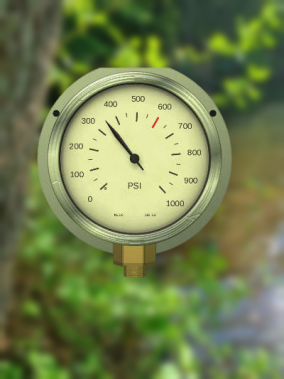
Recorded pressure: 350 psi
